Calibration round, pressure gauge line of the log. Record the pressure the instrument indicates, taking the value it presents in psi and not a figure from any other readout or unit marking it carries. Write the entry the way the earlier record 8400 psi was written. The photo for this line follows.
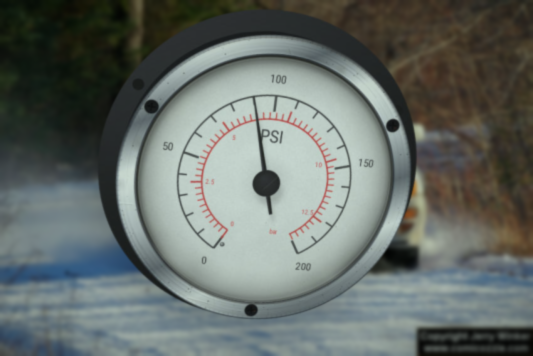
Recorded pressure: 90 psi
